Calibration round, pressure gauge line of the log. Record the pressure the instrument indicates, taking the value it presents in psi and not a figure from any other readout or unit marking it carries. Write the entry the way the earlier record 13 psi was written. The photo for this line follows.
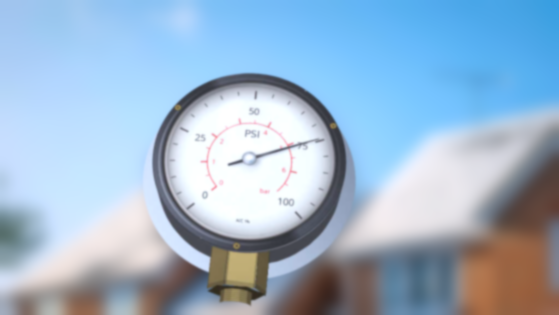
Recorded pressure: 75 psi
